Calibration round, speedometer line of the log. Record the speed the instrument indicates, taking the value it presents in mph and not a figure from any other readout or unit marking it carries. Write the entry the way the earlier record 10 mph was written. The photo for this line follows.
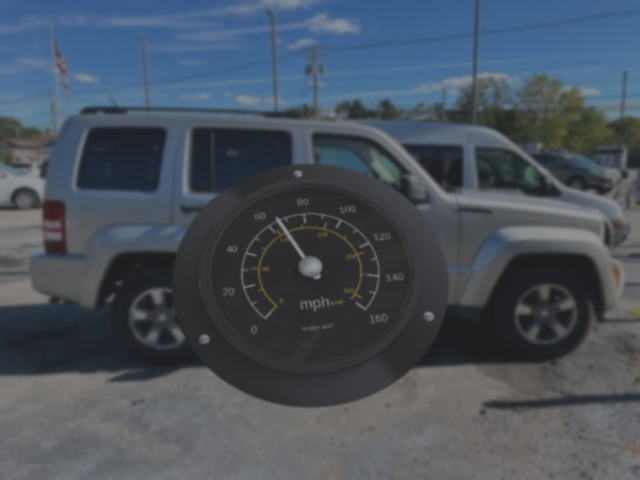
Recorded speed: 65 mph
